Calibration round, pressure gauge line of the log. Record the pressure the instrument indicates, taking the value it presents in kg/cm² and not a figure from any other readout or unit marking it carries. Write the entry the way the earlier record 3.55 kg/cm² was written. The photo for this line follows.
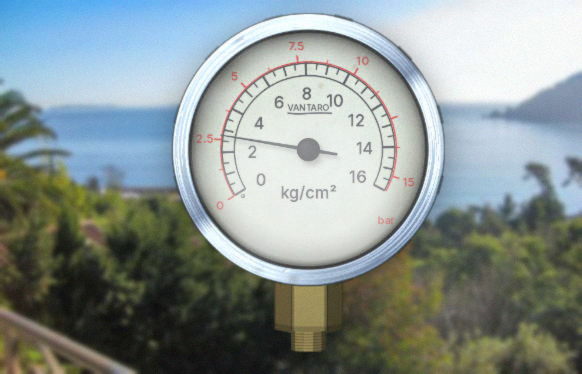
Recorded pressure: 2.75 kg/cm²
